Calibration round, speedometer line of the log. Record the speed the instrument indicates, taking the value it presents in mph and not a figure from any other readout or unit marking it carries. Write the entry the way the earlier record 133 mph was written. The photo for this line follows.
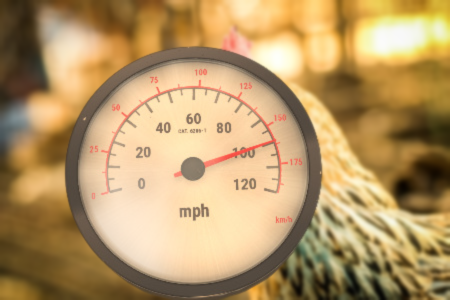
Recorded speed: 100 mph
